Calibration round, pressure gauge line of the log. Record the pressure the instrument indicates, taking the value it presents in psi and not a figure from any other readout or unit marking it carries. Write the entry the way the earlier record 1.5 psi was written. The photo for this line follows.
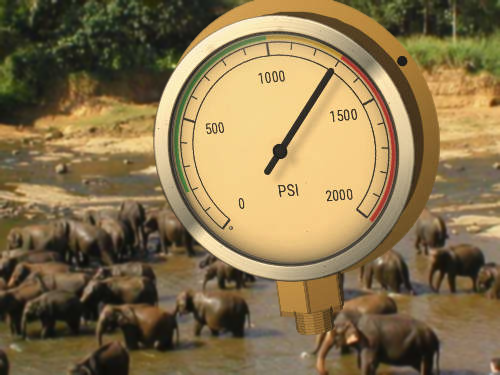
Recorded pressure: 1300 psi
